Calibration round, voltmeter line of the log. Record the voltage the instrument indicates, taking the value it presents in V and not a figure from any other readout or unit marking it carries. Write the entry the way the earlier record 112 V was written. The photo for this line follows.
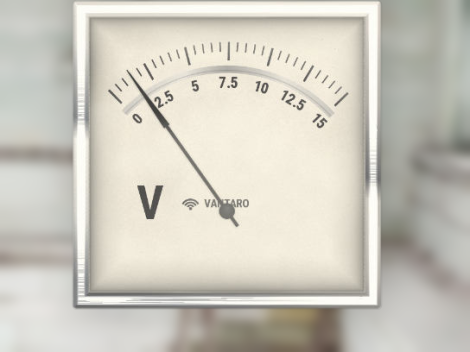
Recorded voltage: 1.5 V
